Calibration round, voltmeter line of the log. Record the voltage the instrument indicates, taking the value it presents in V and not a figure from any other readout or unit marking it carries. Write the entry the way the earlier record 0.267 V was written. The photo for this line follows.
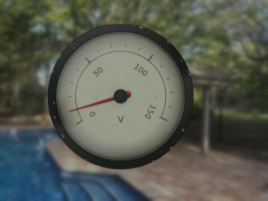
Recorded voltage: 10 V
